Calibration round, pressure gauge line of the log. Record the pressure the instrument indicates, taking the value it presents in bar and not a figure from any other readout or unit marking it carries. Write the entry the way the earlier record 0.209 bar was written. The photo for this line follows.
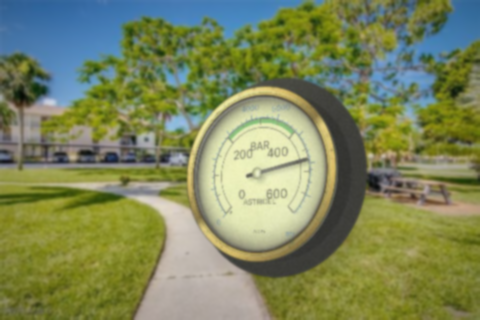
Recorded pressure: 475 bar
